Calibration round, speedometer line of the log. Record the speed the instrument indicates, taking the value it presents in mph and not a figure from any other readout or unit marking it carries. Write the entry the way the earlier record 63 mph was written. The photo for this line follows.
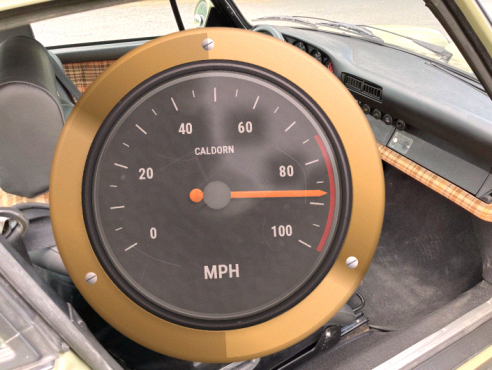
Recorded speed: 87.5 mph
